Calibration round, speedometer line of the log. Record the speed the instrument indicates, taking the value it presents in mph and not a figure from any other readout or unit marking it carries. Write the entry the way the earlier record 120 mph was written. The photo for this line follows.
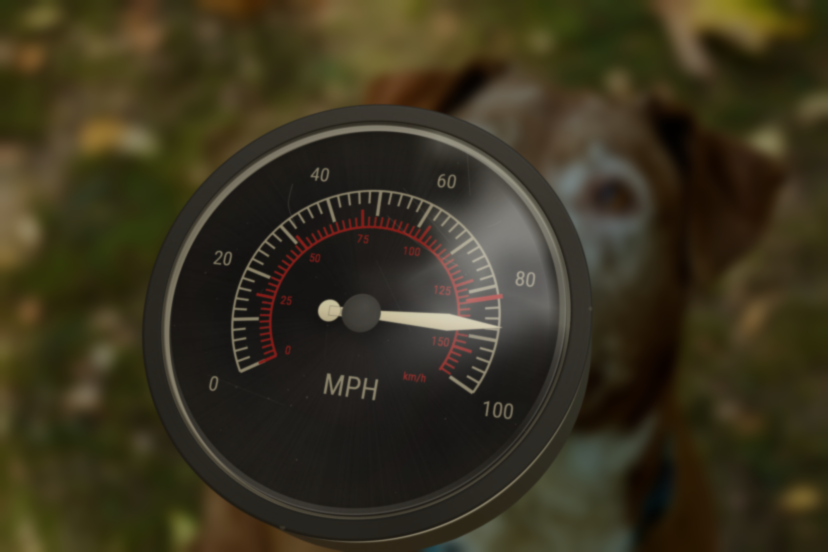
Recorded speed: 88 mph
